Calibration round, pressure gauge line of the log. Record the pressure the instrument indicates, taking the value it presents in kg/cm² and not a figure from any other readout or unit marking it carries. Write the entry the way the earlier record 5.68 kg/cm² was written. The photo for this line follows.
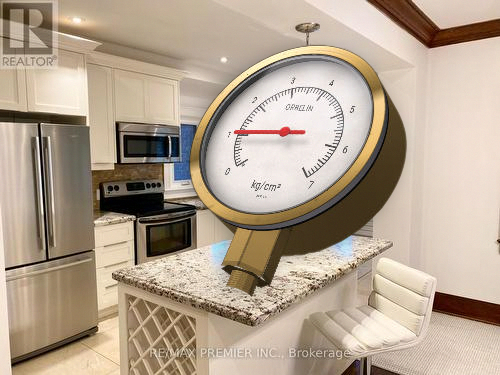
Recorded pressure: 1 kg/cm²
